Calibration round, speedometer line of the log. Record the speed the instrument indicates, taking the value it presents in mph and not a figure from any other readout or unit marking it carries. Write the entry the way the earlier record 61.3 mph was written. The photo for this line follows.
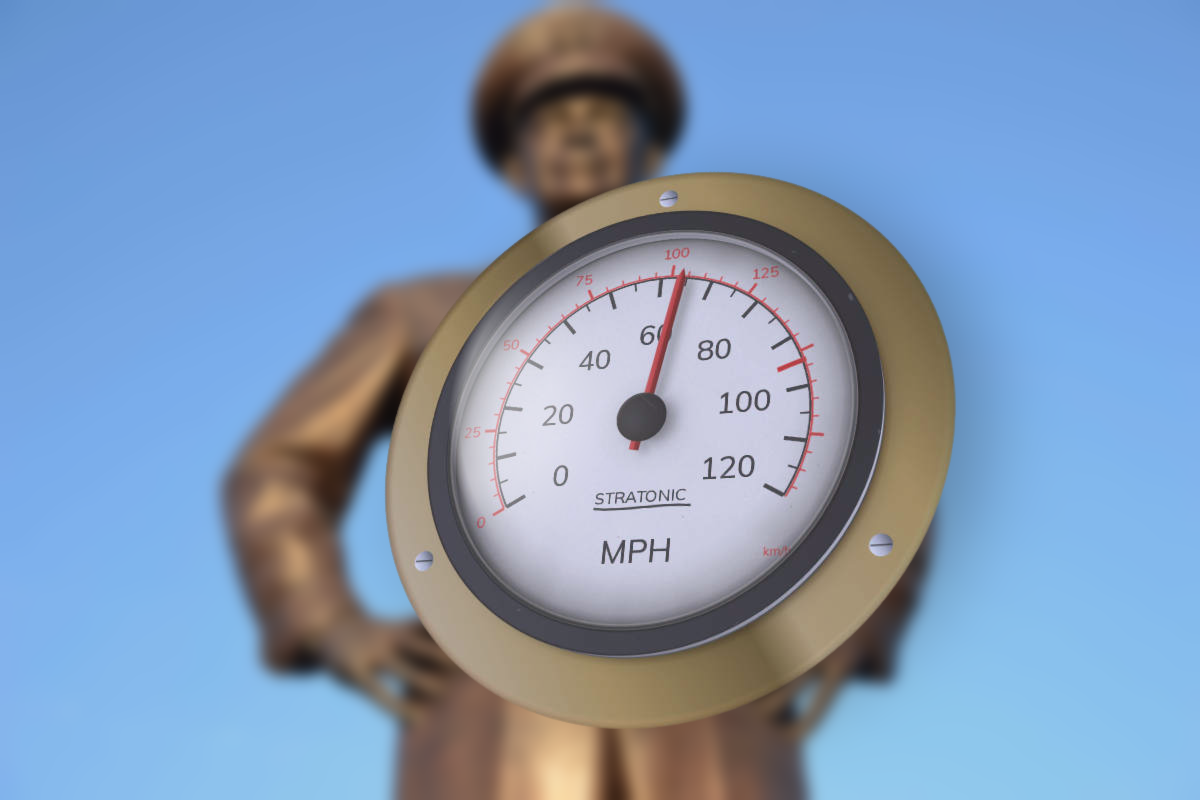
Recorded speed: 65 mph
